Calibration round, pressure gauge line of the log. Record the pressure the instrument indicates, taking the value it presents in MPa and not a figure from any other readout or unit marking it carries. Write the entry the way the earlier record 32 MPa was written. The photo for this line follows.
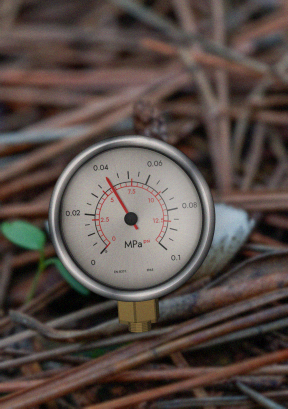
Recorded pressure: 0.04 MPa
